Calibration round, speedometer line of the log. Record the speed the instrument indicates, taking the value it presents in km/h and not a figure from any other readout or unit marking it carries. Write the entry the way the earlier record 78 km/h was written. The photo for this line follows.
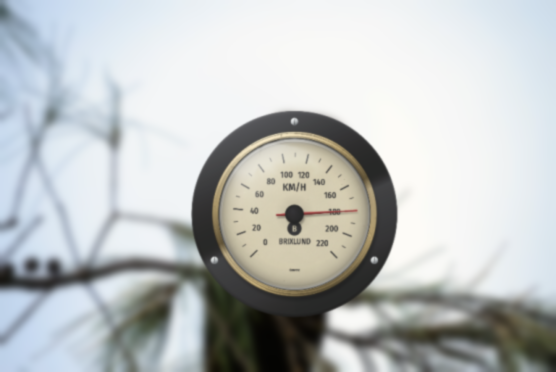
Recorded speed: 180 km/h
